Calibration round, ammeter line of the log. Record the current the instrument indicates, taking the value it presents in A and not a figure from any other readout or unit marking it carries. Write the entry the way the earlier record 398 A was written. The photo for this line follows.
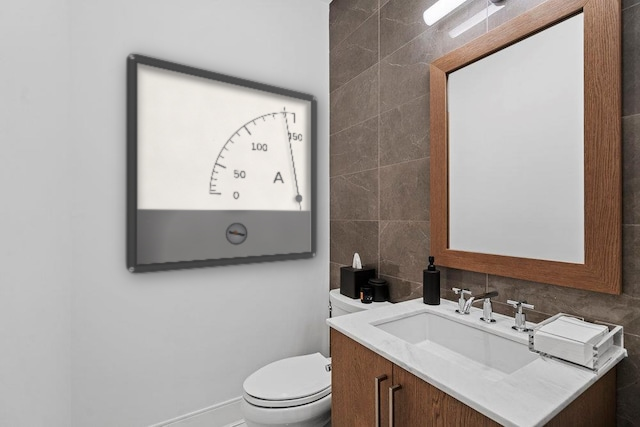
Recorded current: 140 A
